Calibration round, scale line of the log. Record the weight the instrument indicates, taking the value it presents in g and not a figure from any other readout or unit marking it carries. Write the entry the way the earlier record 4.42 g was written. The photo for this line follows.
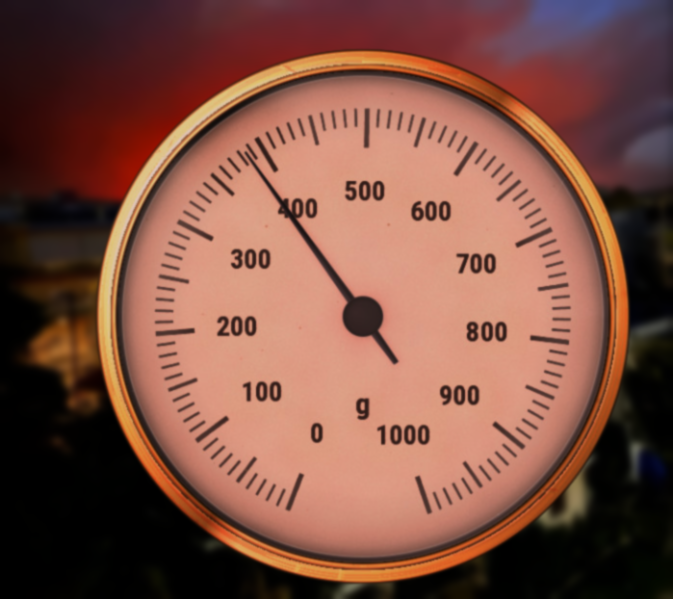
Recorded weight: 385 g
